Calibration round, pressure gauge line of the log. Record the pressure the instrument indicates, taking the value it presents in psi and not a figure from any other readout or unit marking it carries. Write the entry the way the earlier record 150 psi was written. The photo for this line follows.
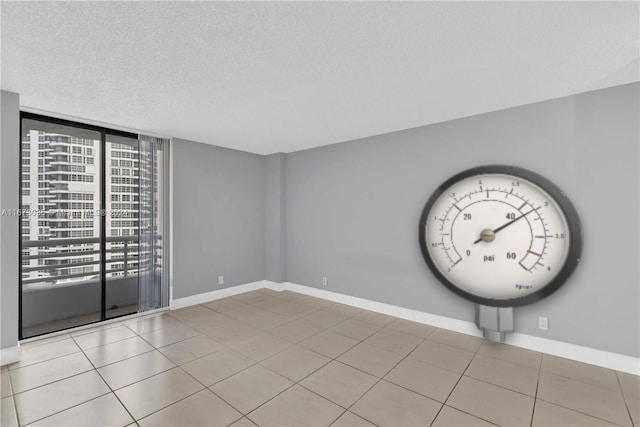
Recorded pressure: 42.5 psi
